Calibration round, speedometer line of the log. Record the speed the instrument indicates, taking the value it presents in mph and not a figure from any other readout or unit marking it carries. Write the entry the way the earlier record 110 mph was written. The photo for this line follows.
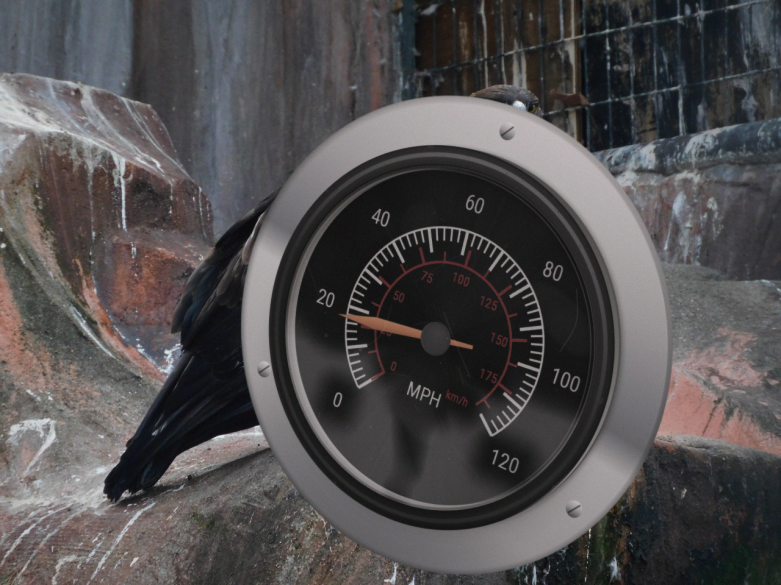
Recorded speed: 18 mph
